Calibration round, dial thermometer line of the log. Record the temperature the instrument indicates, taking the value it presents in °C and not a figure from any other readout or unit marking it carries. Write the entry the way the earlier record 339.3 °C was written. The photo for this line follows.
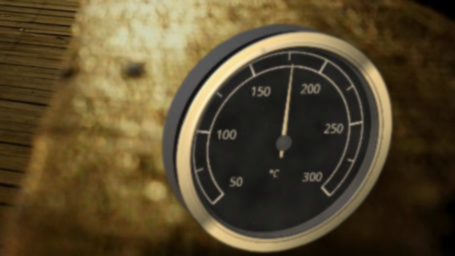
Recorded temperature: 175 °C
